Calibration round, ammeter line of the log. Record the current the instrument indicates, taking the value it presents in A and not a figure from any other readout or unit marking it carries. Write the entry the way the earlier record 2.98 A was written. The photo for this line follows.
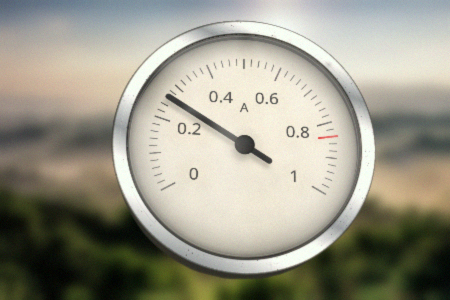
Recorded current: 0.26 A
